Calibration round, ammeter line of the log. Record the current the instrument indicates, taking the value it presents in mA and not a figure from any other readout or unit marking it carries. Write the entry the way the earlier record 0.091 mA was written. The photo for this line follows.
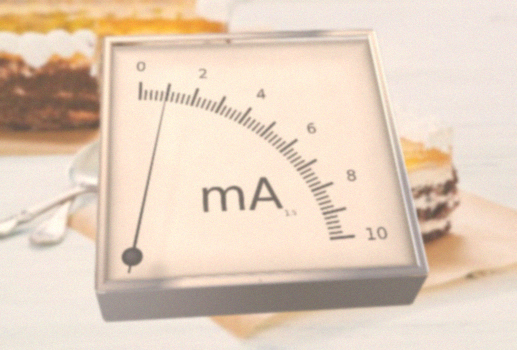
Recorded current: 1 mA
